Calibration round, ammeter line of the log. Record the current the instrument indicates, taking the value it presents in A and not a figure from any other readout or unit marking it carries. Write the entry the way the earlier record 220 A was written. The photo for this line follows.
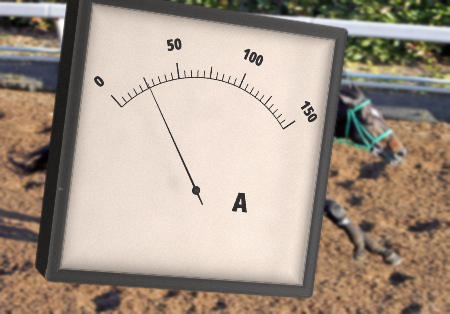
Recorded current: 25 A
